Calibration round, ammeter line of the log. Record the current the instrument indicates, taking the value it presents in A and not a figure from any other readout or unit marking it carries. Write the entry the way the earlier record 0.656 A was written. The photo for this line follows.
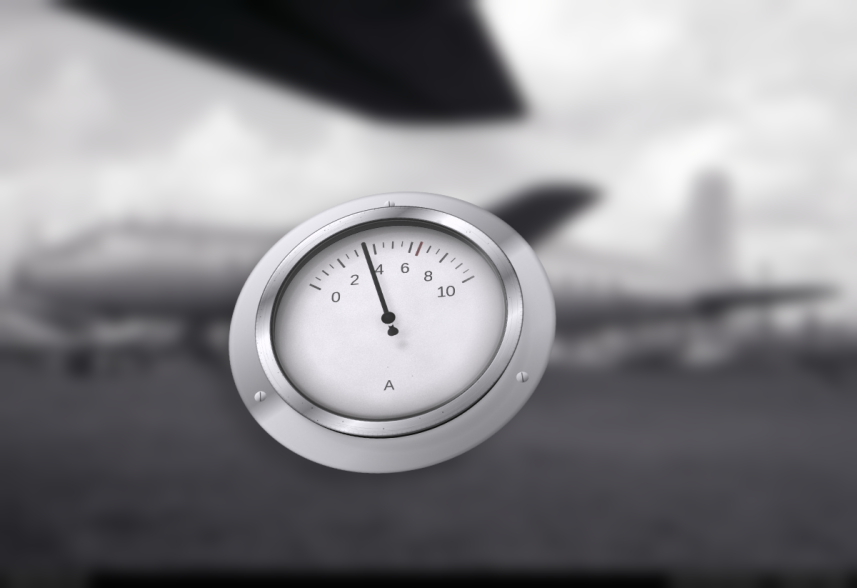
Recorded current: 3.5 A
